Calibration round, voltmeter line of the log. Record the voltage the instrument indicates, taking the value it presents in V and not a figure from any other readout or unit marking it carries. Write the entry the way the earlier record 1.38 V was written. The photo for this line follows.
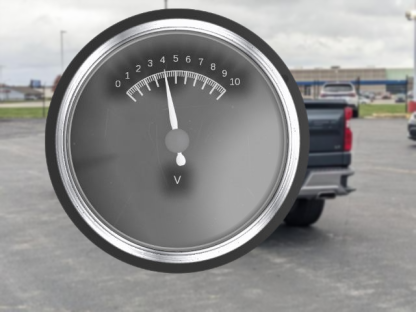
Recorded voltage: 4 V
